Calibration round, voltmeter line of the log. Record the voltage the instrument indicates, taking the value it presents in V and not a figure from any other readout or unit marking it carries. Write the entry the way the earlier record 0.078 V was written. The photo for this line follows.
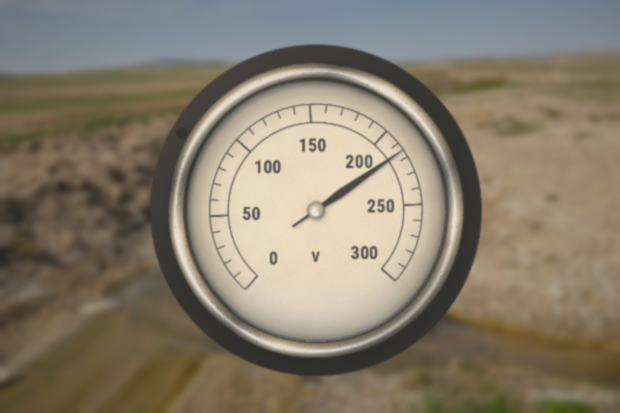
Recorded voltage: 215 V
